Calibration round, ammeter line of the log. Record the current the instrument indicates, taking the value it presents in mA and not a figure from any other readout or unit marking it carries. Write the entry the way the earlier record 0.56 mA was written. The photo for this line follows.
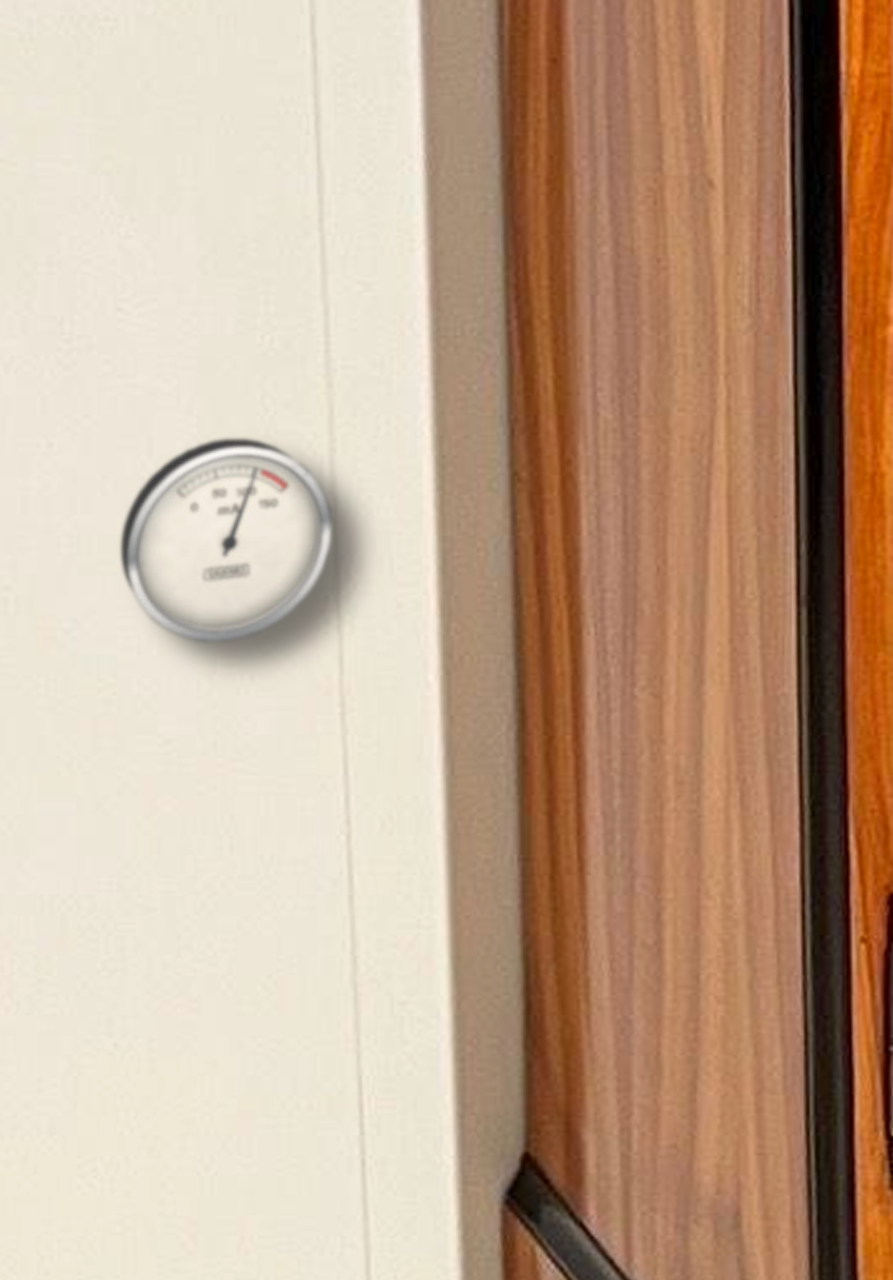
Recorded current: 100 mA
